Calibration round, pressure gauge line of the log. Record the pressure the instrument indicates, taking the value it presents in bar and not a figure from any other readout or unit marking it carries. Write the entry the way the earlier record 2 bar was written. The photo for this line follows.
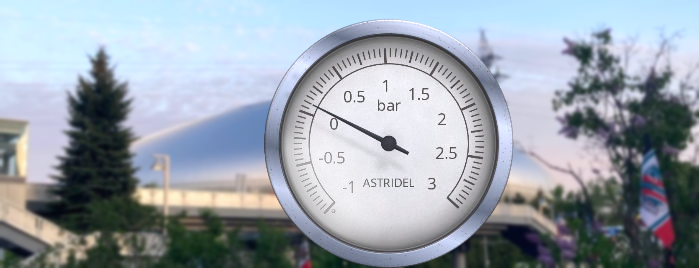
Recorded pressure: 0.1 bar
